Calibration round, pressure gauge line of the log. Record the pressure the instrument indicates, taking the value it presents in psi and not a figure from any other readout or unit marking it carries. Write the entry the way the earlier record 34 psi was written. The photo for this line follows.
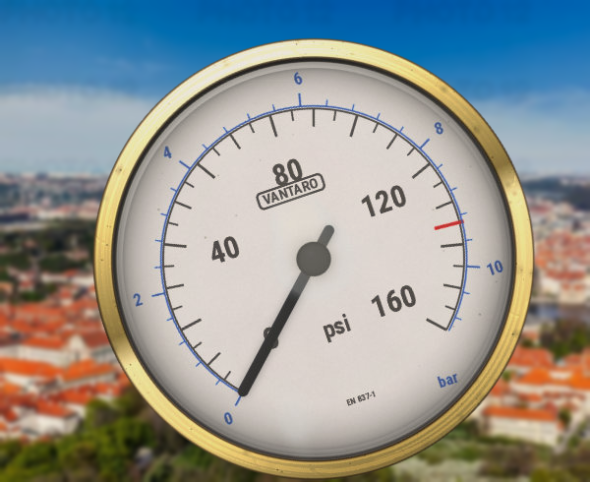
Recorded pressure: 0 psi
